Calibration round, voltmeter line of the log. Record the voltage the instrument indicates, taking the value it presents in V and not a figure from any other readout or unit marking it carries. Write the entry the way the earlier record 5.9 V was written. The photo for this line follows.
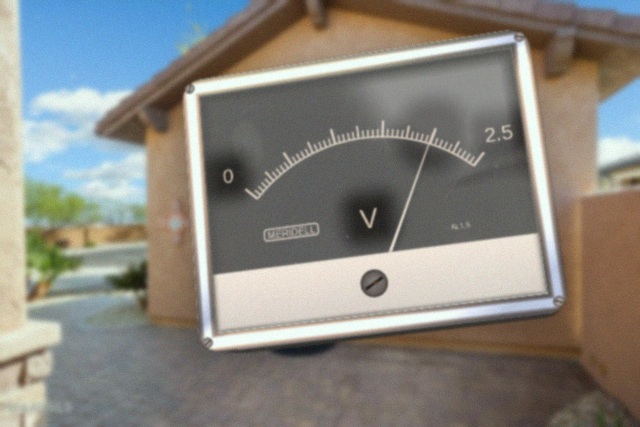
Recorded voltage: 2 V
